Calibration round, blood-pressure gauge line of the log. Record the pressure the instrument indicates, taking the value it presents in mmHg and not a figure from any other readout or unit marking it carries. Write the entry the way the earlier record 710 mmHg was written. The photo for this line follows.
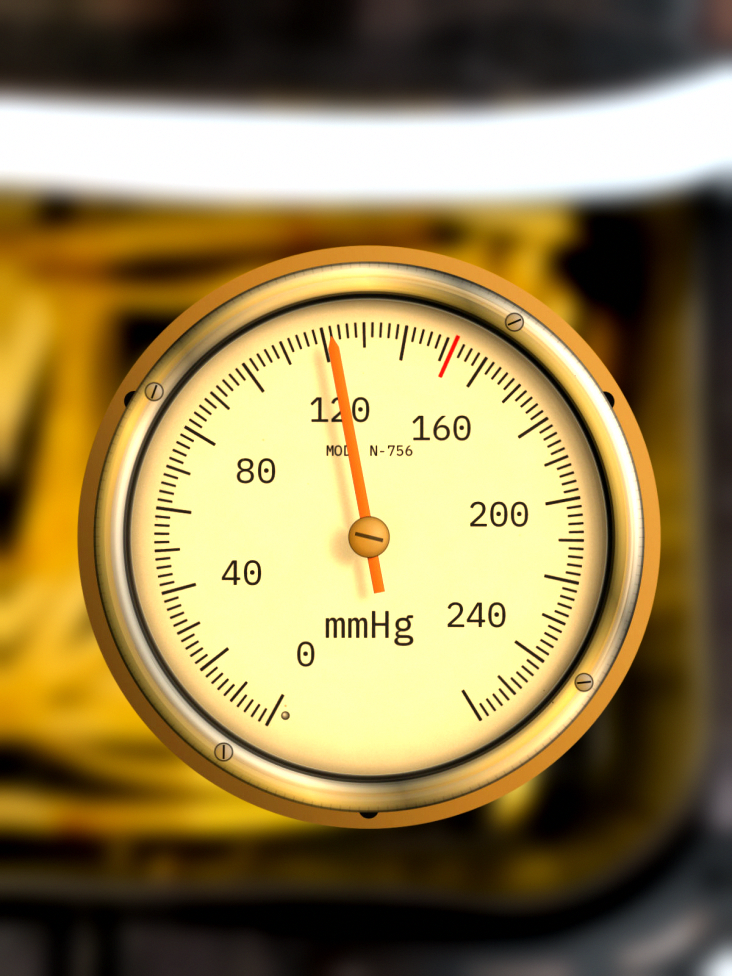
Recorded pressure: 122 mmHg
